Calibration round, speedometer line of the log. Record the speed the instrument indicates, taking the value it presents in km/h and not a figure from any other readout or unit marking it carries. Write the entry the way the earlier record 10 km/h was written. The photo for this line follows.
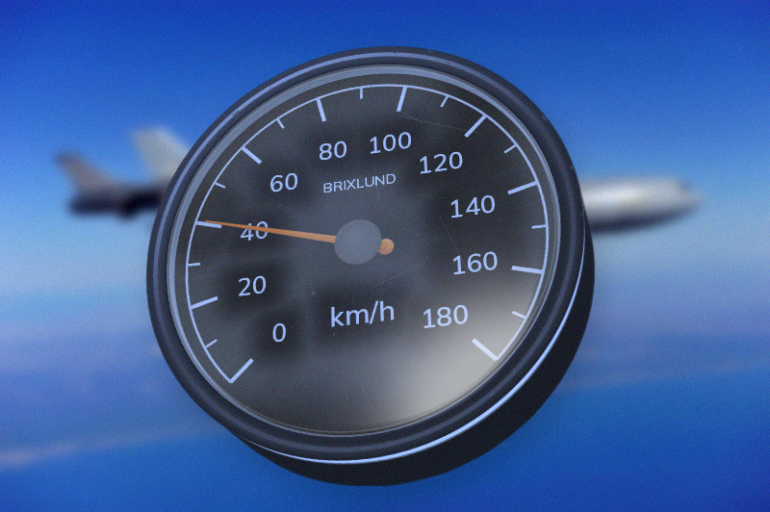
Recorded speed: 40 km/h
